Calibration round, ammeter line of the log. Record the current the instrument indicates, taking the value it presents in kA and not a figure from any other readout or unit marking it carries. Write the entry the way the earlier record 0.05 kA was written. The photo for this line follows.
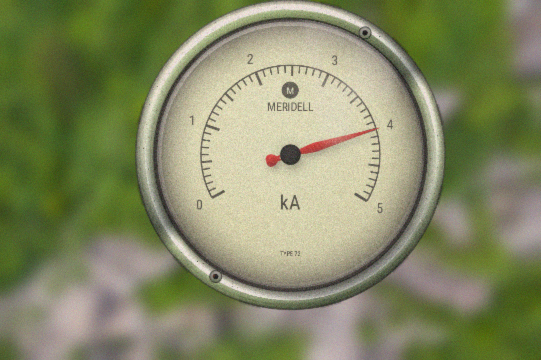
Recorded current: 4 kA
